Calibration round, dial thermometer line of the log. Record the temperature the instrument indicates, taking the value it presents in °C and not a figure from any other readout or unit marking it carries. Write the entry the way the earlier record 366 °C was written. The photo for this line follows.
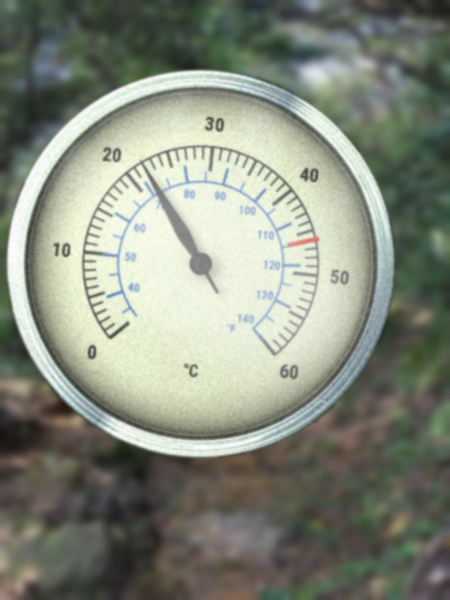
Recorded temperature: 22 °C
